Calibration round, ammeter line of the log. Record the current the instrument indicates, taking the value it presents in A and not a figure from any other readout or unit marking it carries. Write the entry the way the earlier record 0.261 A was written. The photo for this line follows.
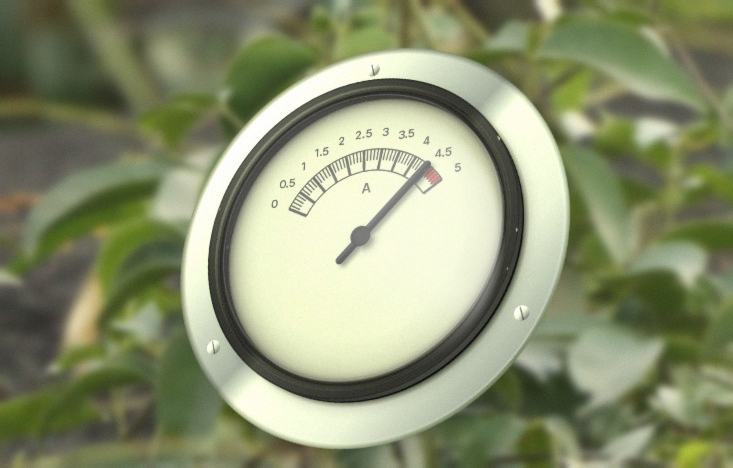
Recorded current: 4.5 A
